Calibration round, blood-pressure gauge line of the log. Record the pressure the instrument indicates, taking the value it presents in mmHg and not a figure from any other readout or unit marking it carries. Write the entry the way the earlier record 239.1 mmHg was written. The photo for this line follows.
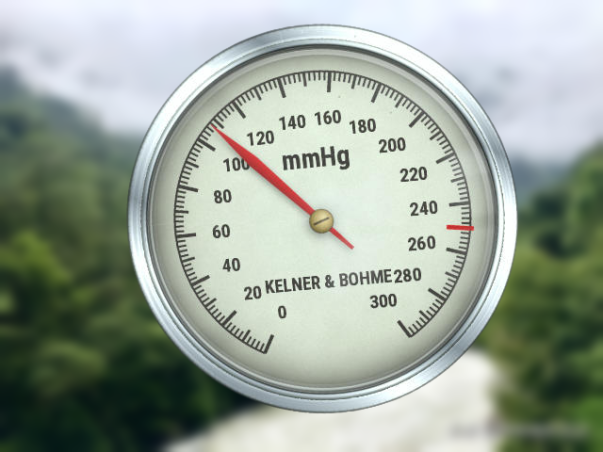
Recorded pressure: 108 mmHg
